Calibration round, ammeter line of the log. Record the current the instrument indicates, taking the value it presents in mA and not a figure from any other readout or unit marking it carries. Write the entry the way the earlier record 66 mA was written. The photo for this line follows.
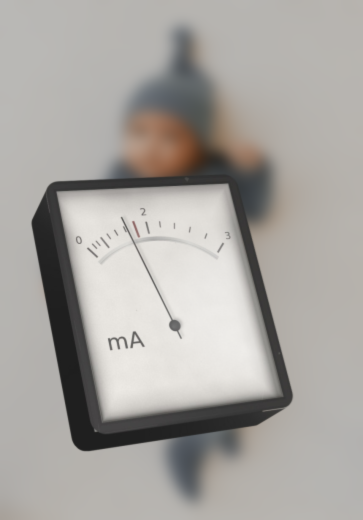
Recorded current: 1.6 mA
